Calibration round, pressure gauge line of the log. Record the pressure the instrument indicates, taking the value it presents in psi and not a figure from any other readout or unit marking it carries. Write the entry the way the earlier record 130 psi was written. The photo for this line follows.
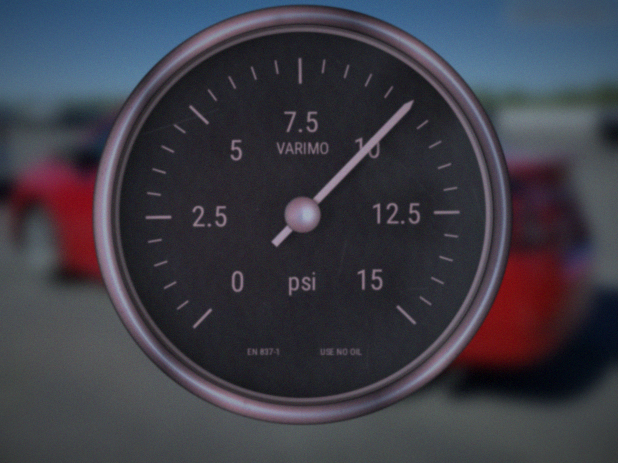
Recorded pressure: 10 psi
